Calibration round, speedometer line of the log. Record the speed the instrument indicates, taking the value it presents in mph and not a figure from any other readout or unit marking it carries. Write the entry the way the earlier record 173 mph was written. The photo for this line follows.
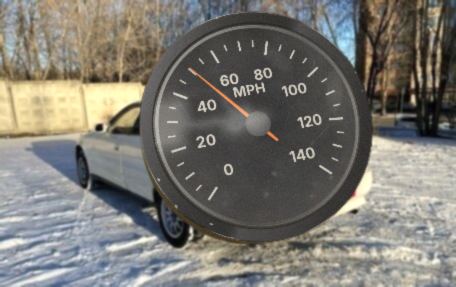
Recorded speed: 50 mph
